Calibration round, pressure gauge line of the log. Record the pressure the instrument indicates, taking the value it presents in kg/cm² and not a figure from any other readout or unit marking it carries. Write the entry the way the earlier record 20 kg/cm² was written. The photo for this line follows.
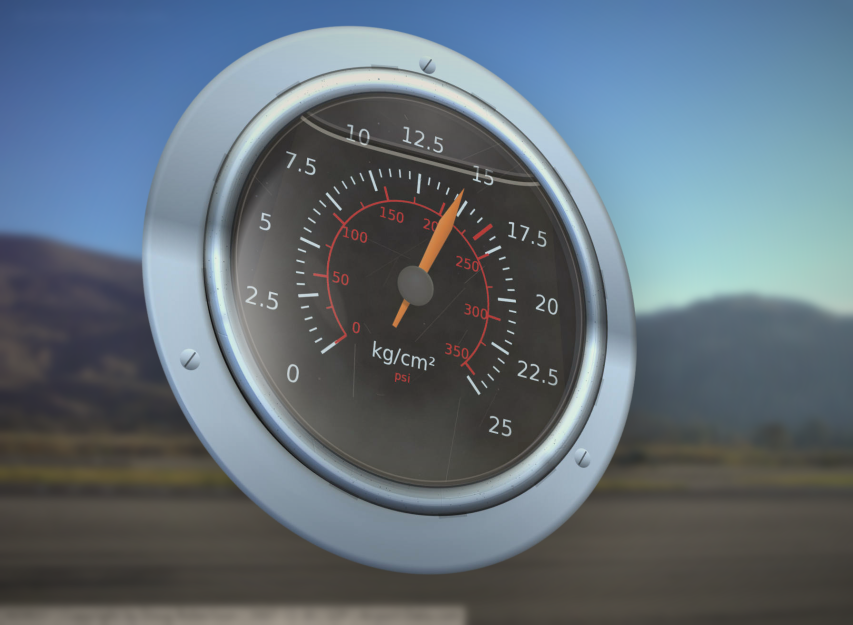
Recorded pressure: 14.5 kg/cm²
